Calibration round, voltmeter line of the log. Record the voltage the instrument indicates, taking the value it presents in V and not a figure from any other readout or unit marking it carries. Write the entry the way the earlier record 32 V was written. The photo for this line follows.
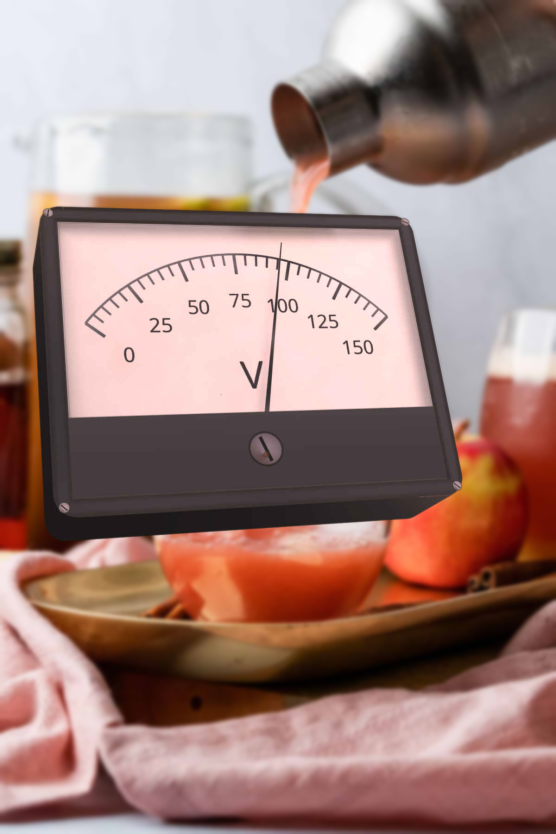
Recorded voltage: 95 V
